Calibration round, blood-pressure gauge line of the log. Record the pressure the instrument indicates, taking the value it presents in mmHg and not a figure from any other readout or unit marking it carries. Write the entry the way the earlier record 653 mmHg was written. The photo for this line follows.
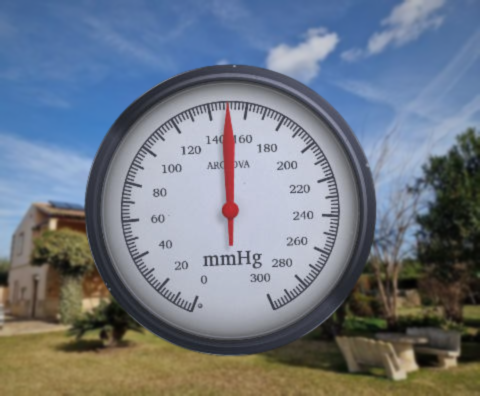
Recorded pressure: 150 mmHg
